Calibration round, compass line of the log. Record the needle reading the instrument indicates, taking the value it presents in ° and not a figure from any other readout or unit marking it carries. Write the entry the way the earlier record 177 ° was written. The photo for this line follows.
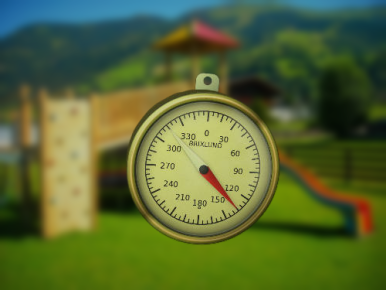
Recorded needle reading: 135 °
